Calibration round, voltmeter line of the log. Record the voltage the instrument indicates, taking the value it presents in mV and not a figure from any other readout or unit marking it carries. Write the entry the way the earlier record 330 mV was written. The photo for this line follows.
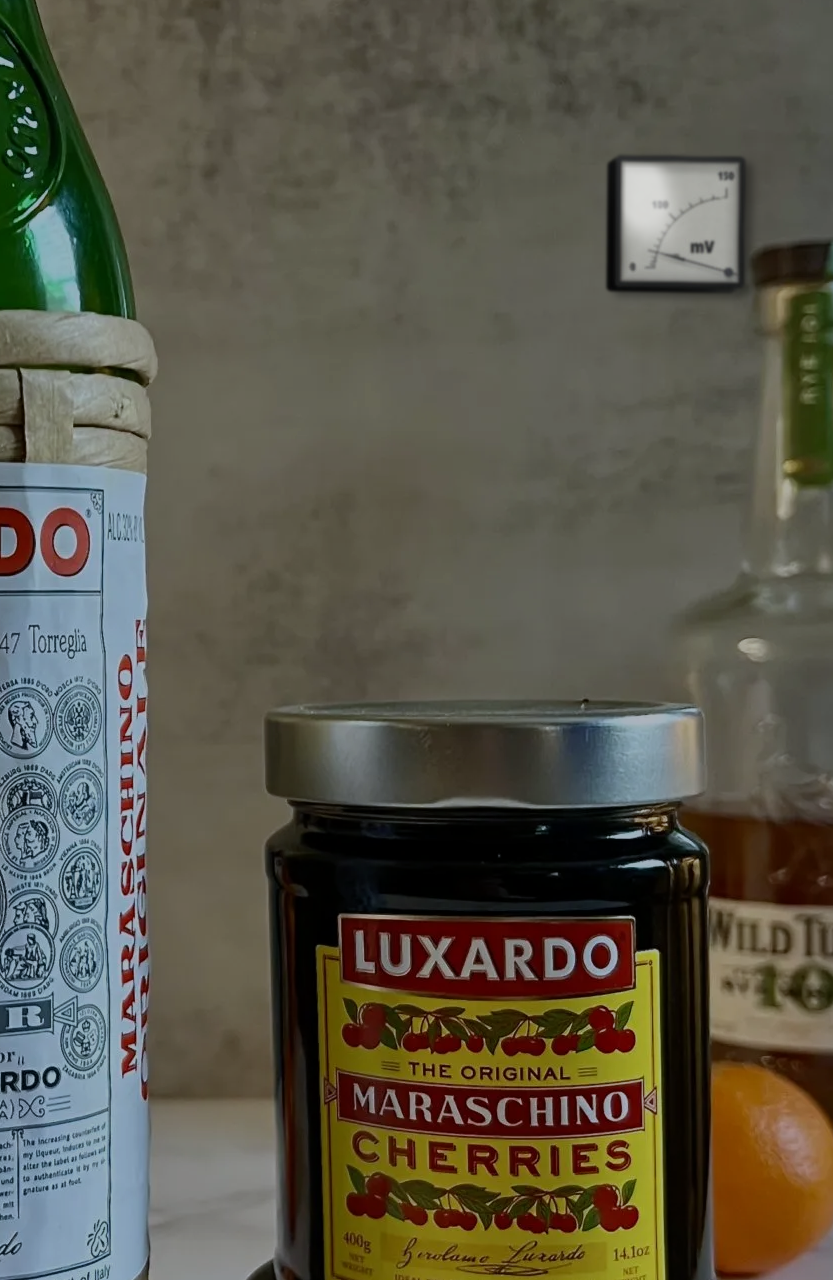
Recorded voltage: 50 mV
